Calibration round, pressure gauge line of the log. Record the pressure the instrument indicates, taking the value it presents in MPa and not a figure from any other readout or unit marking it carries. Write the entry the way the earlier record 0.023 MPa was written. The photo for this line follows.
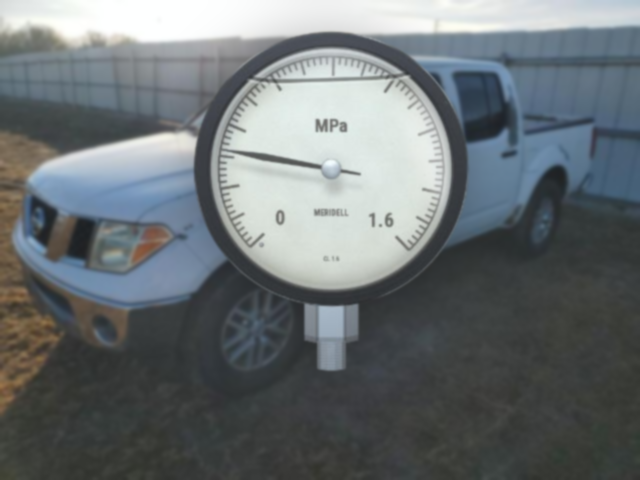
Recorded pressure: 0.32 MPa
